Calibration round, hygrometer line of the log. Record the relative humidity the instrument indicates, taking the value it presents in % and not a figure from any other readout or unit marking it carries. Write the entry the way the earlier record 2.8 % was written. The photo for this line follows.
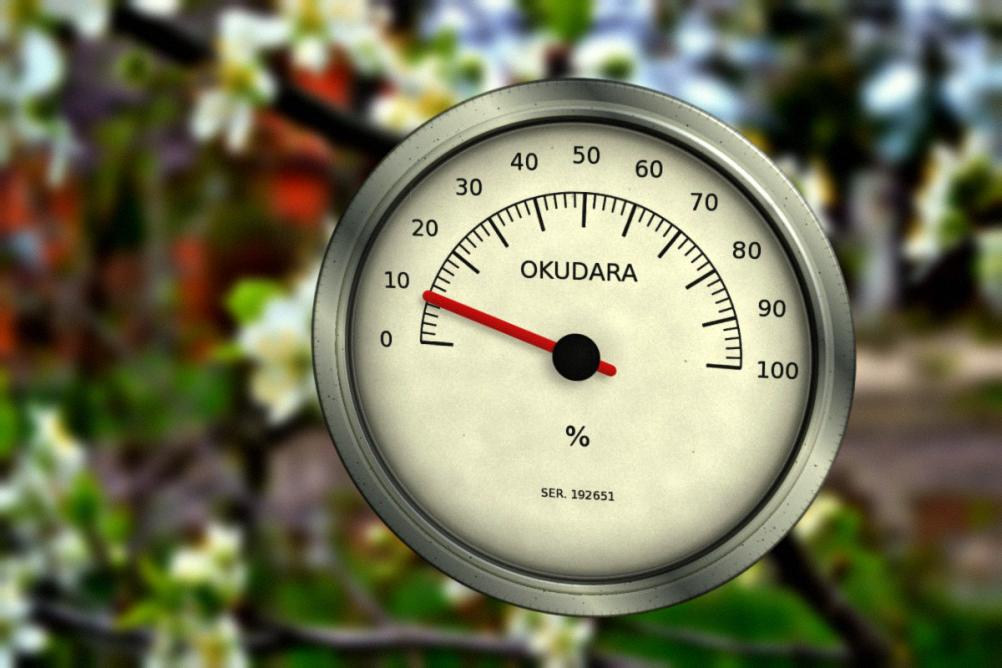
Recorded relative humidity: 10 %
